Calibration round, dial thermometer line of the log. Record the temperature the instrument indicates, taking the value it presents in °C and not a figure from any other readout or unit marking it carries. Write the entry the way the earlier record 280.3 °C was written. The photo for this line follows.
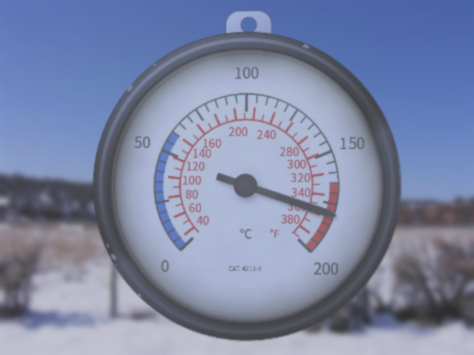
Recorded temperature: 180 °C
